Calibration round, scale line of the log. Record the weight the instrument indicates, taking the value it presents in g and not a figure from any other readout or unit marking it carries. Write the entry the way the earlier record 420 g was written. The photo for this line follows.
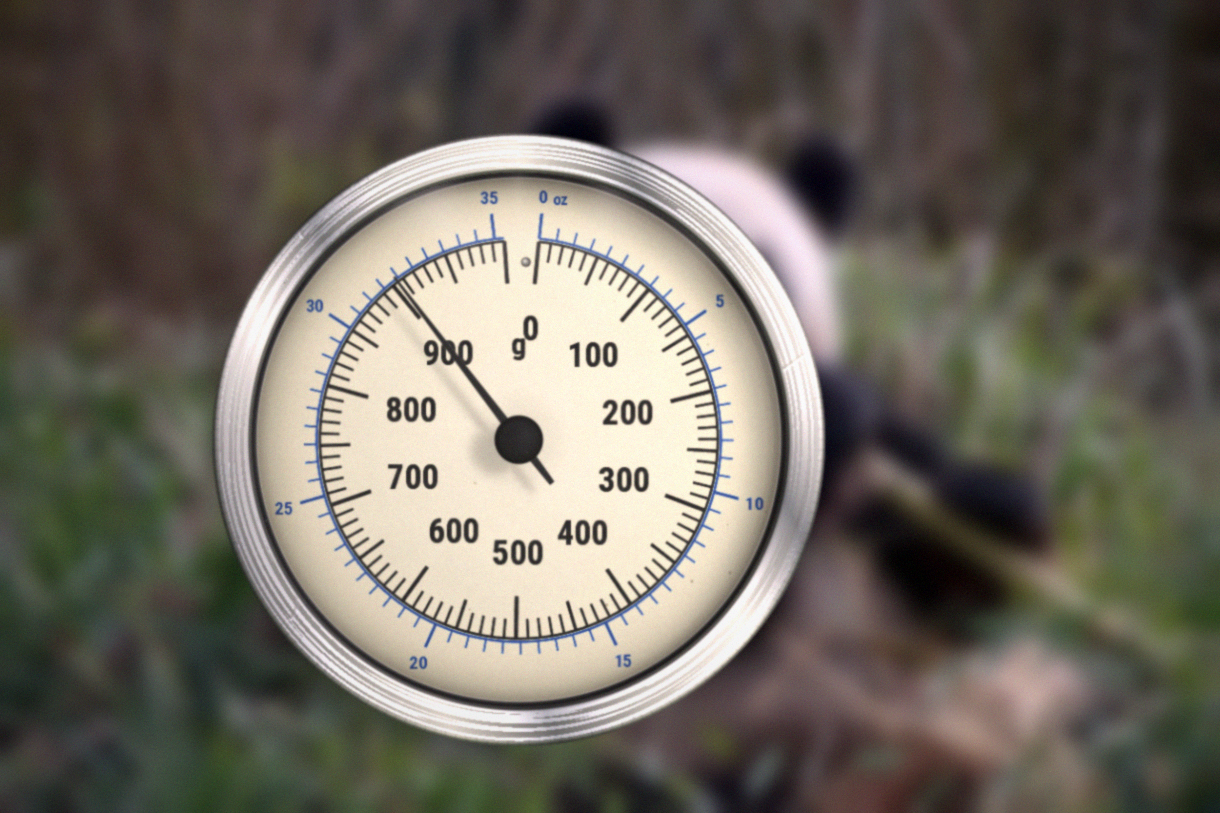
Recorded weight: 905 g
